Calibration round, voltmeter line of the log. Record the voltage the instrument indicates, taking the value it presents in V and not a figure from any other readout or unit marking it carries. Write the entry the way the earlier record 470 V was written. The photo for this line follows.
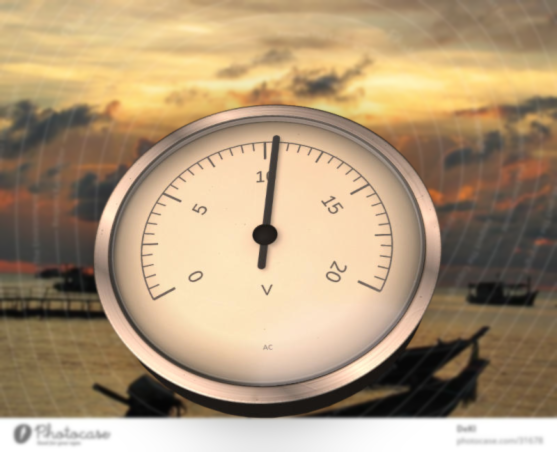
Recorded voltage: 10.5 V
